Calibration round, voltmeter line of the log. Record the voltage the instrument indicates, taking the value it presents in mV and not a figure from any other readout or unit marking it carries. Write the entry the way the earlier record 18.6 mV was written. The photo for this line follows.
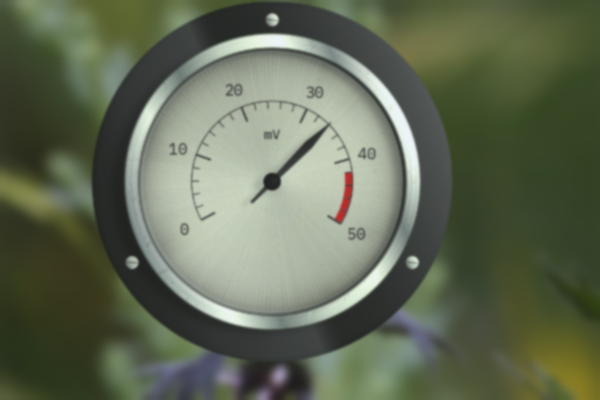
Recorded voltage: 34 mV
